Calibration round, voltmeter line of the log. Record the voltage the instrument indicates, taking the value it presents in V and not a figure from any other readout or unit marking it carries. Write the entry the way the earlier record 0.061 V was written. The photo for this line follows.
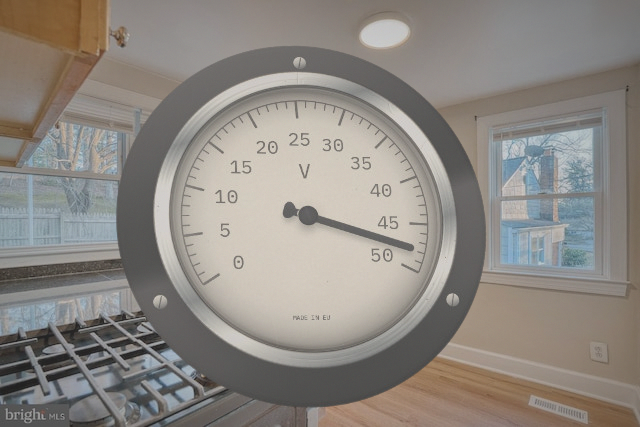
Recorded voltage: 48 V
